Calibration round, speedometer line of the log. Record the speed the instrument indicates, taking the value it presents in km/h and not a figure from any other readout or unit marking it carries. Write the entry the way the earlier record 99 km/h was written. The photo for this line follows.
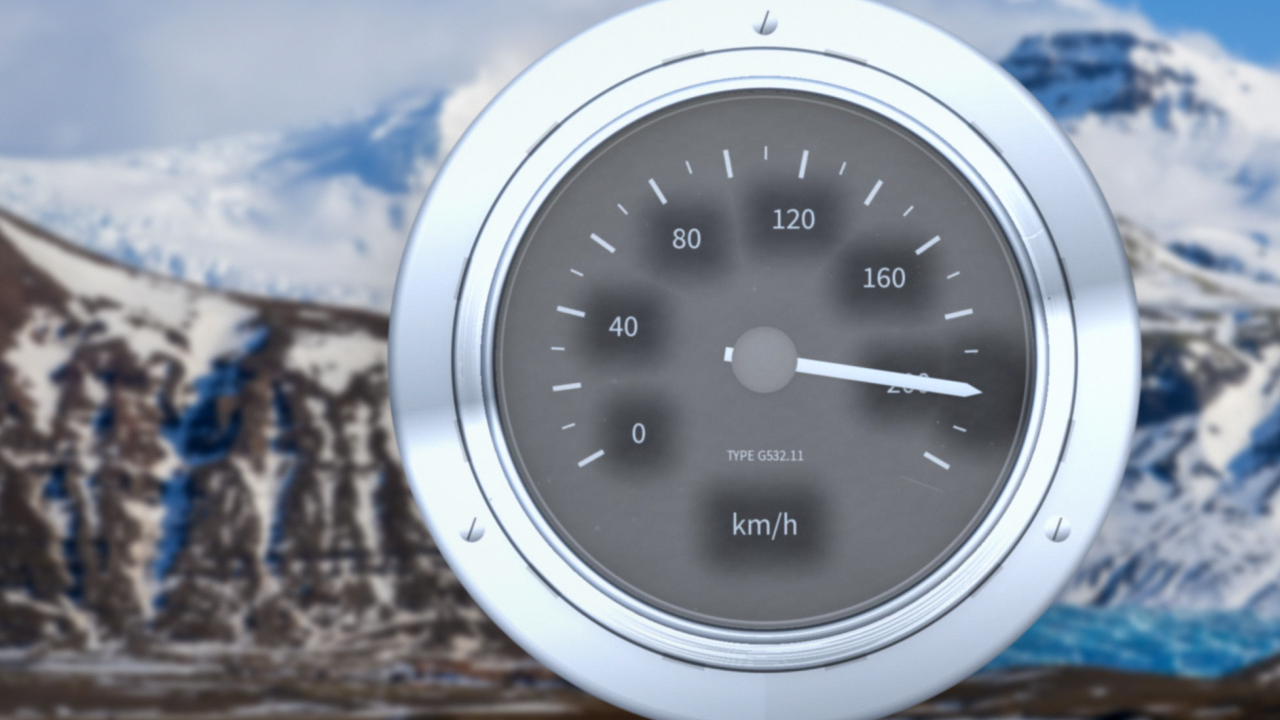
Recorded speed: 200 km/h
